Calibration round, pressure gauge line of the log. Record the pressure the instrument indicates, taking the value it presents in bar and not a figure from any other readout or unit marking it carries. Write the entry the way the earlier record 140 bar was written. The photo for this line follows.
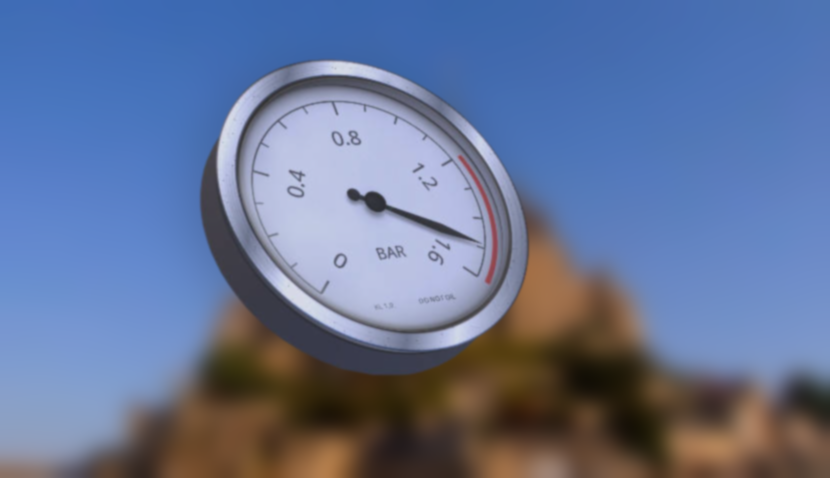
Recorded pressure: 1.5 bar
